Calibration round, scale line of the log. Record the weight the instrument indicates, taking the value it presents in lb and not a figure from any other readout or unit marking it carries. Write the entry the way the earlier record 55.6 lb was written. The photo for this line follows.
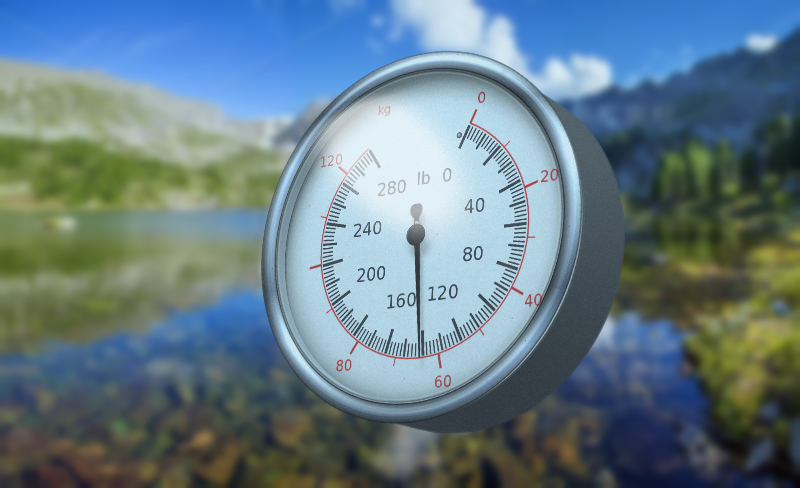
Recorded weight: 140 lb
